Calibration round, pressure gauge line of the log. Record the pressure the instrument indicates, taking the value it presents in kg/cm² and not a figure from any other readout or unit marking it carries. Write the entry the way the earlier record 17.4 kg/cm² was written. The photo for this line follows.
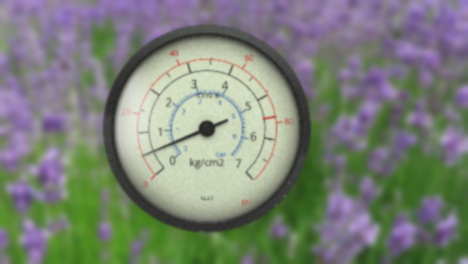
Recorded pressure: 0.5 kg/cm²
